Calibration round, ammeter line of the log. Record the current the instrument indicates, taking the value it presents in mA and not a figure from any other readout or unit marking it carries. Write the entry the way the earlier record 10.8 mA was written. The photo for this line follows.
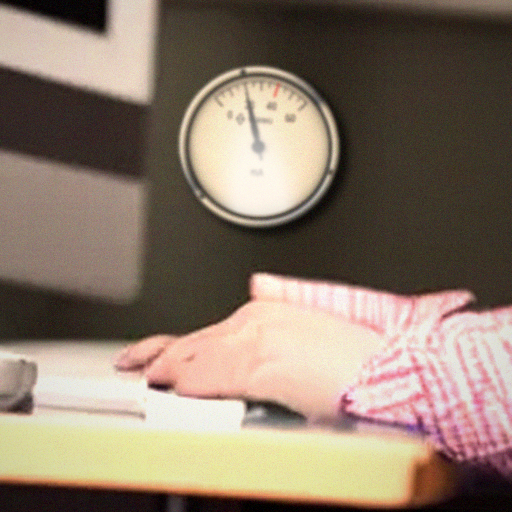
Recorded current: 20 mA
